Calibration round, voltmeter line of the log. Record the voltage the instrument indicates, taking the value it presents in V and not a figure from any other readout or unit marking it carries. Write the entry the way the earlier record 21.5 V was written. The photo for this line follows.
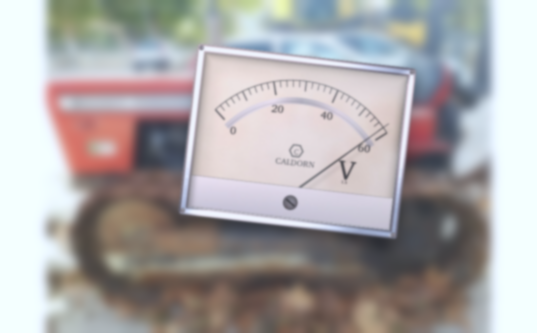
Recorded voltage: 58 V
